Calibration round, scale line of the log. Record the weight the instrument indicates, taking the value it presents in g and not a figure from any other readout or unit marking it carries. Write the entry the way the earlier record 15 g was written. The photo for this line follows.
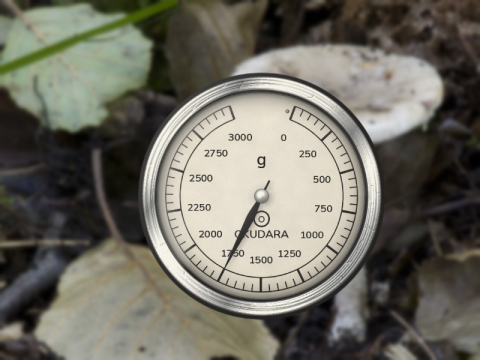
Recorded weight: 1750 g
